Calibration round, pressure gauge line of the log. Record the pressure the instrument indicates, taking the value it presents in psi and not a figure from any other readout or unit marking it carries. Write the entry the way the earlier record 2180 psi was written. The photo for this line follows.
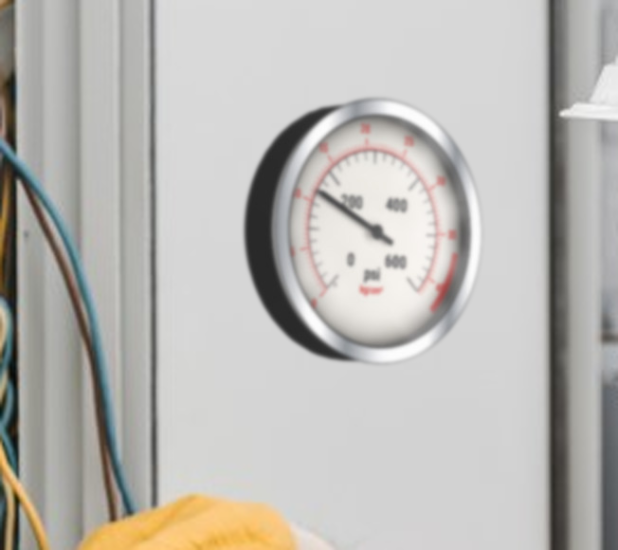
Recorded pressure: 160 psi
